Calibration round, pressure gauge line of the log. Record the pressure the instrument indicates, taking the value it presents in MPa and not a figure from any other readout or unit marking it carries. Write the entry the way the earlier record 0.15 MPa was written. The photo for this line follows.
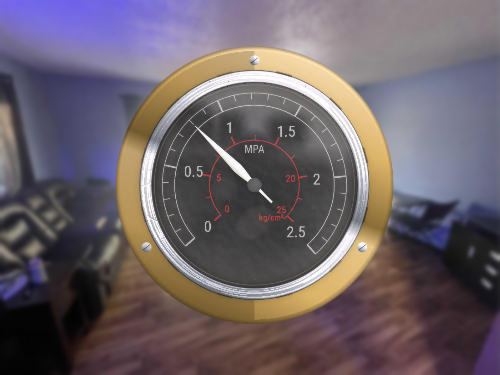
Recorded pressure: 0.8 MPa
